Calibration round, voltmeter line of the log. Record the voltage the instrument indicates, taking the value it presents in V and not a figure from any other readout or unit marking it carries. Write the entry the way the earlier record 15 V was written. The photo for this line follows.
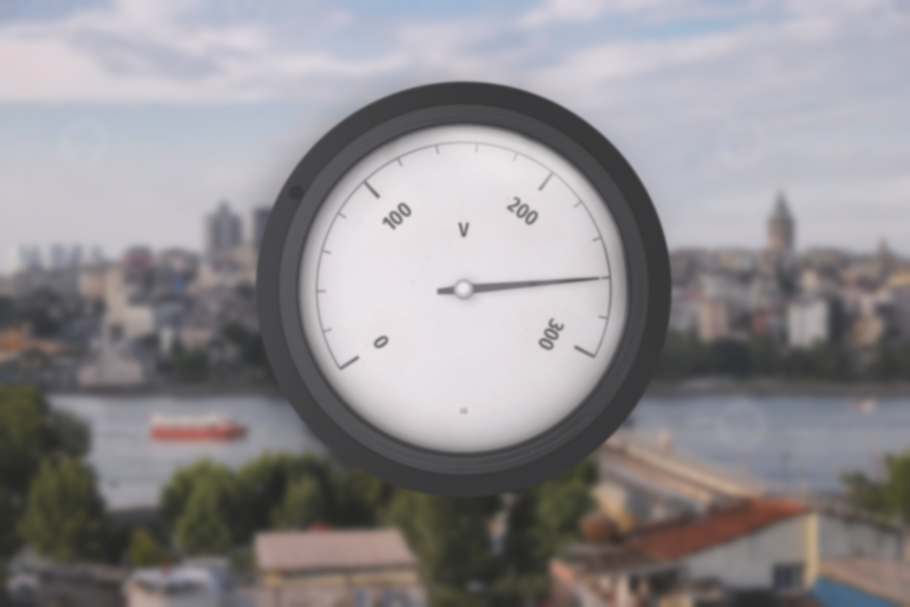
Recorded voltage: 260 V
